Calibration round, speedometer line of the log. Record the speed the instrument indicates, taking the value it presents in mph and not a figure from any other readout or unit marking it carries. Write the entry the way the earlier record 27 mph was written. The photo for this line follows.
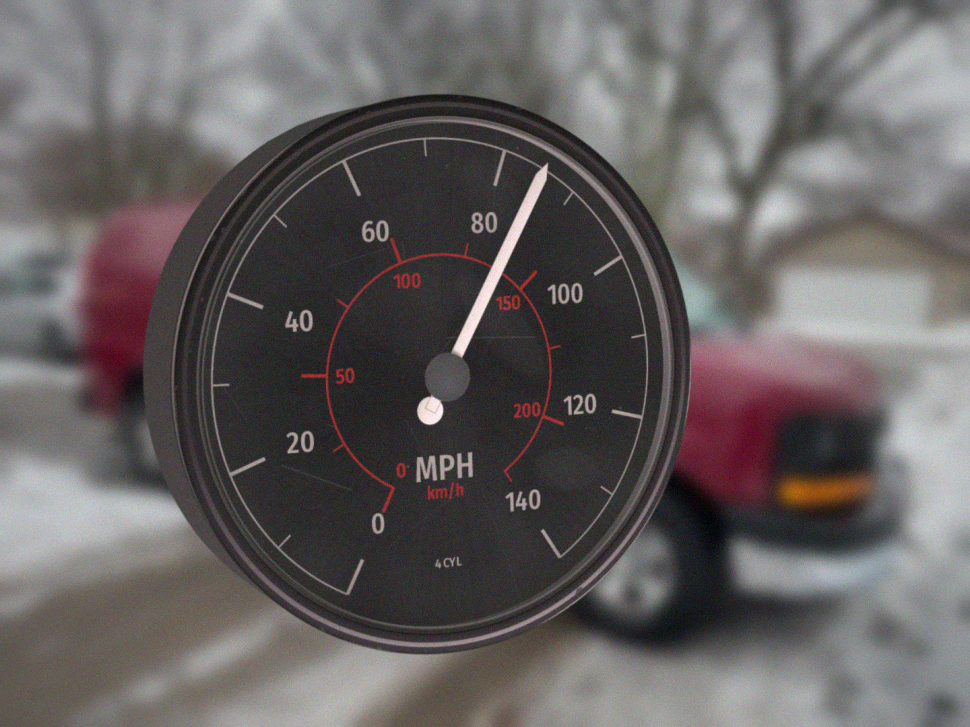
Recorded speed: 85 mph
